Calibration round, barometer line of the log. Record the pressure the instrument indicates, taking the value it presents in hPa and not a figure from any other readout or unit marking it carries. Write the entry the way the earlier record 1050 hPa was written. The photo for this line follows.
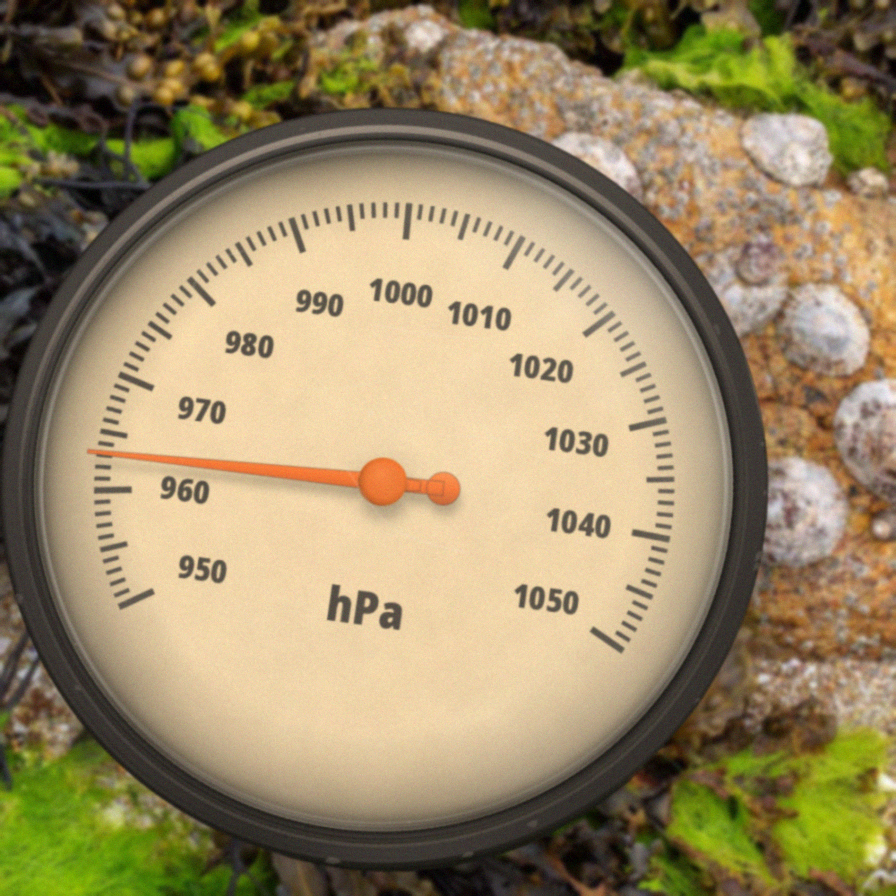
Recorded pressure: 963 hPa
